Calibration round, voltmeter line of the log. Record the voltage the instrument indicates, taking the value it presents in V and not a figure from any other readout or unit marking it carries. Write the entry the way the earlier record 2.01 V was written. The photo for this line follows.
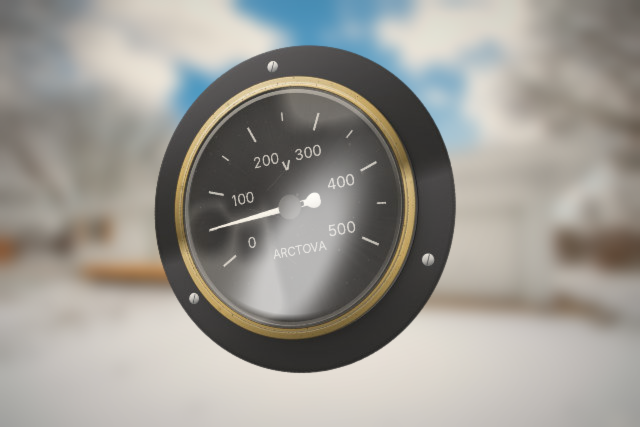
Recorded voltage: 50 V
